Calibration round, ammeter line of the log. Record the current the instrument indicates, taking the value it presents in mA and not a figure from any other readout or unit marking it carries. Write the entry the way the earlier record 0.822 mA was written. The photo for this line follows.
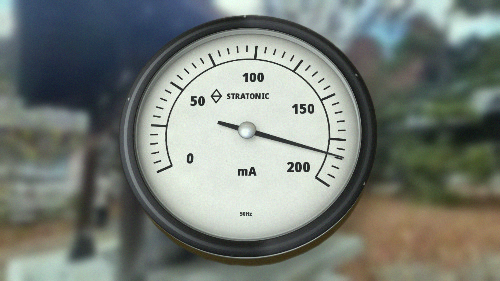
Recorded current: 185 mA
